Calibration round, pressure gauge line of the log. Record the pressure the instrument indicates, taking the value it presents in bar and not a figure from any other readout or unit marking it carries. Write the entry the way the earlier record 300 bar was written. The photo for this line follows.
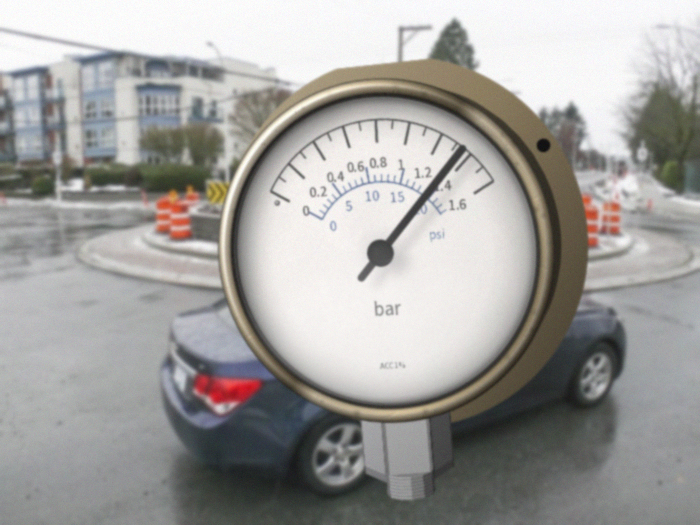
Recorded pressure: 1.35 bar
